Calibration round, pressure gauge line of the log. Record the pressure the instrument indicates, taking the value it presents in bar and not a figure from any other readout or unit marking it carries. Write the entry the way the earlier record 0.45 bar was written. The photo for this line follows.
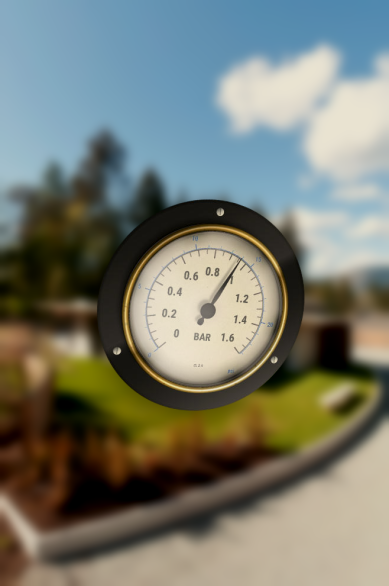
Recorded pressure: 0.95 bar
